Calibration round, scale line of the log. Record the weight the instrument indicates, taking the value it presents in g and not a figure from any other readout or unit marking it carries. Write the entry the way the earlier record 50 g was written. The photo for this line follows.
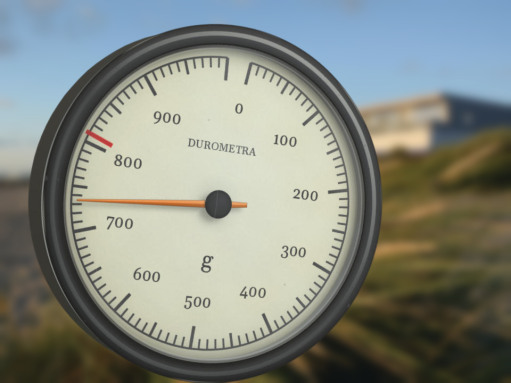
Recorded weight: 735 g
